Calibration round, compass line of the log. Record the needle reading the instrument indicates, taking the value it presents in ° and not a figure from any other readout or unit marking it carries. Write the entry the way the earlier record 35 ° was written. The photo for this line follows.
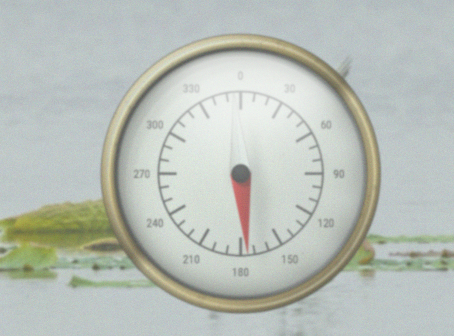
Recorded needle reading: 175 °
